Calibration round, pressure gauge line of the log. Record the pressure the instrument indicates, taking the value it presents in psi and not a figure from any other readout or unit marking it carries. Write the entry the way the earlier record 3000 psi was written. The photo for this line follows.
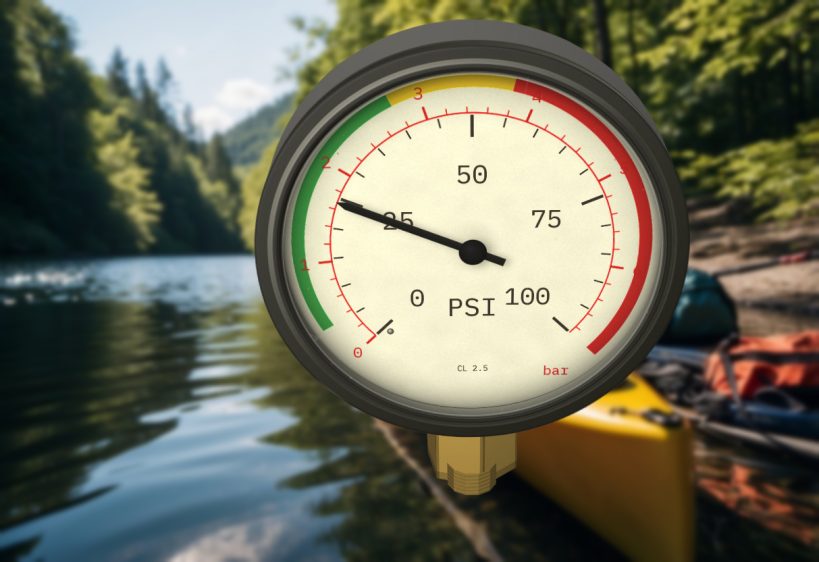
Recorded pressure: 25 psi
